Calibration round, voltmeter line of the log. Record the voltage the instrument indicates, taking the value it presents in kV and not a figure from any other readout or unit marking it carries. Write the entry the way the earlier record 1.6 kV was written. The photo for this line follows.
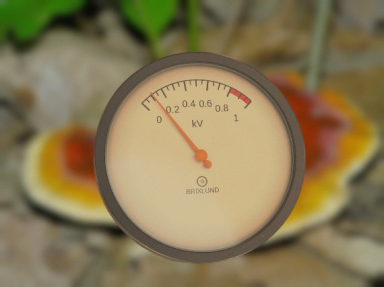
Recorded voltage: 0.1 kV
